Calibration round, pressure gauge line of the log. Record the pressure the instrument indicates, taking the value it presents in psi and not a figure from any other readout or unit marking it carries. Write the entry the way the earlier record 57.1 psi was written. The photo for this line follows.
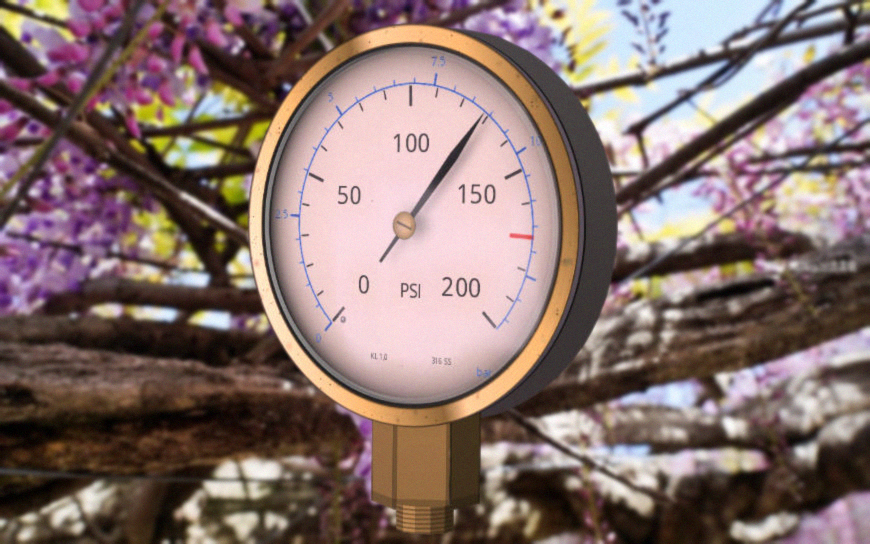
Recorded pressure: 130 psi
